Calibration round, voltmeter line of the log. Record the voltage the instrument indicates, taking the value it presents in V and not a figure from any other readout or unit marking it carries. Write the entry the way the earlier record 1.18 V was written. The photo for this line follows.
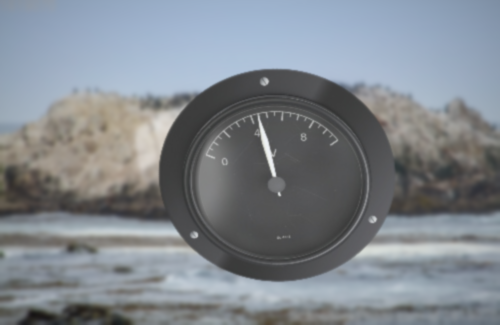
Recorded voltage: 4.5 V
